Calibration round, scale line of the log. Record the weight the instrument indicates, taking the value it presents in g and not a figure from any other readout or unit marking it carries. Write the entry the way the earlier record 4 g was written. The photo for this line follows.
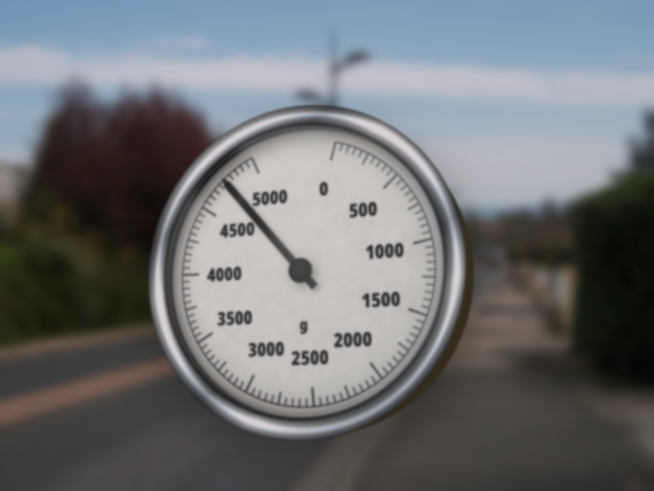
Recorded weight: 4750 g
